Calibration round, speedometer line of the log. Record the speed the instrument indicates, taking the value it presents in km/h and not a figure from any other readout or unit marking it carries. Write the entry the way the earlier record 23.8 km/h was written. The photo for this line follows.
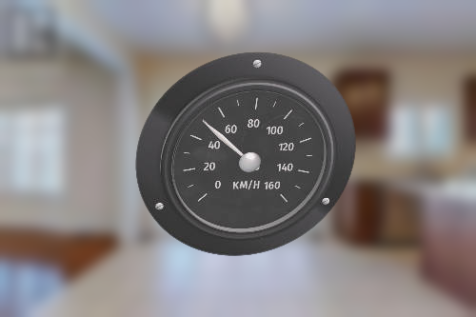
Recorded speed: 50 km/h
